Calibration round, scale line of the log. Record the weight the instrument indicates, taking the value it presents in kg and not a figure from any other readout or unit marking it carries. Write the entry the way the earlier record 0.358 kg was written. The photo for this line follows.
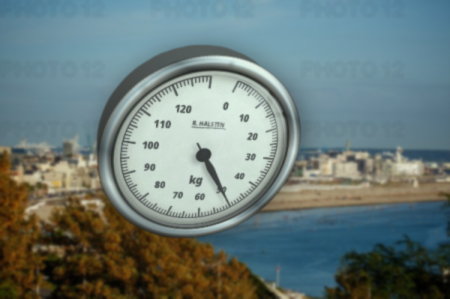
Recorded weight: 50 kg
